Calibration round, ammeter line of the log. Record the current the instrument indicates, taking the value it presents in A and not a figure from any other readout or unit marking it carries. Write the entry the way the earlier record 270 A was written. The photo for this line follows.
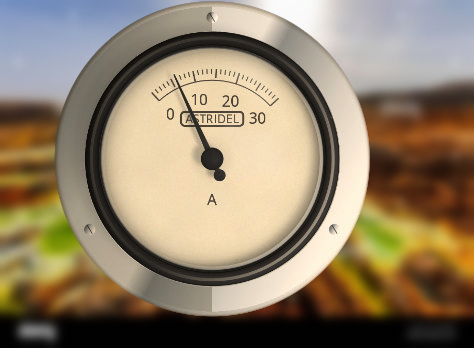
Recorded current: 6 A
